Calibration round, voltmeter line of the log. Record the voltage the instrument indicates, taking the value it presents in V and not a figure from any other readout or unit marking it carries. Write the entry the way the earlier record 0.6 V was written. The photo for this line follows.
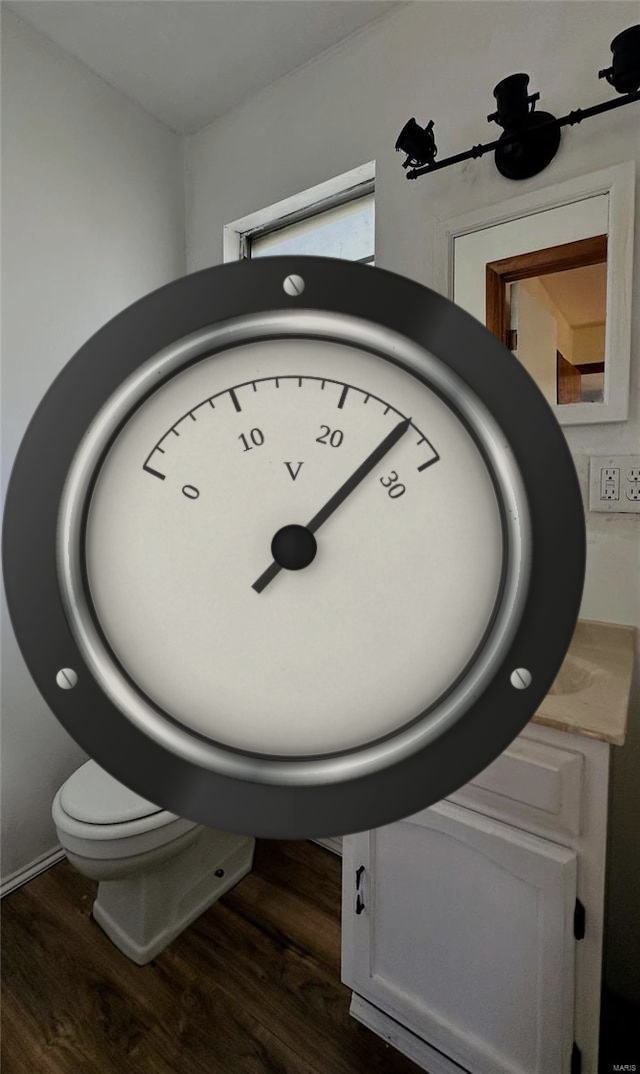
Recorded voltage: 26 V
